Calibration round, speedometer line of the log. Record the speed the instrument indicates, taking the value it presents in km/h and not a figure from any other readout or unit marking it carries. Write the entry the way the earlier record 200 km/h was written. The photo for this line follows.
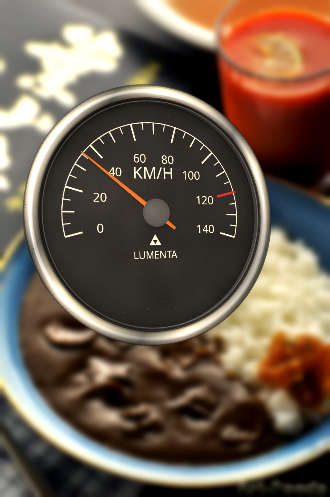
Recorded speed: 35 km/h
